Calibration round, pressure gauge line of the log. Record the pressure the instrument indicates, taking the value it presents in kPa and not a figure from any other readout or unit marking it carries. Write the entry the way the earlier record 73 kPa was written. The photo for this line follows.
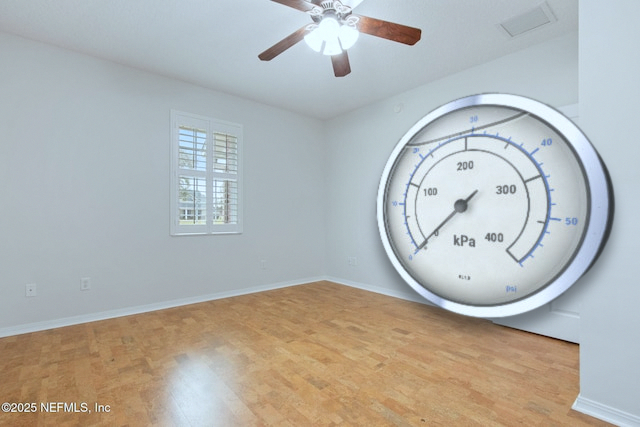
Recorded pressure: 0 kPa
